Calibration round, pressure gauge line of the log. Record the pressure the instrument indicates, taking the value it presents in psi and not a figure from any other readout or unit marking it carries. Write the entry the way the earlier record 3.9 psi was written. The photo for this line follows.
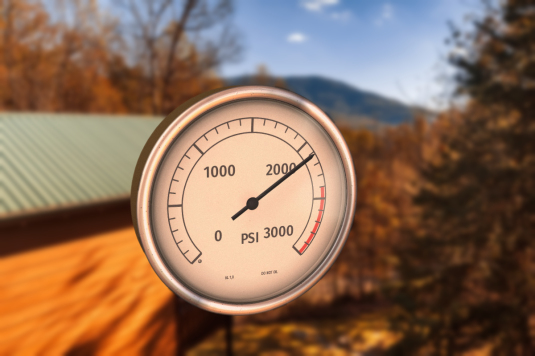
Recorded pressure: 2100 psi
